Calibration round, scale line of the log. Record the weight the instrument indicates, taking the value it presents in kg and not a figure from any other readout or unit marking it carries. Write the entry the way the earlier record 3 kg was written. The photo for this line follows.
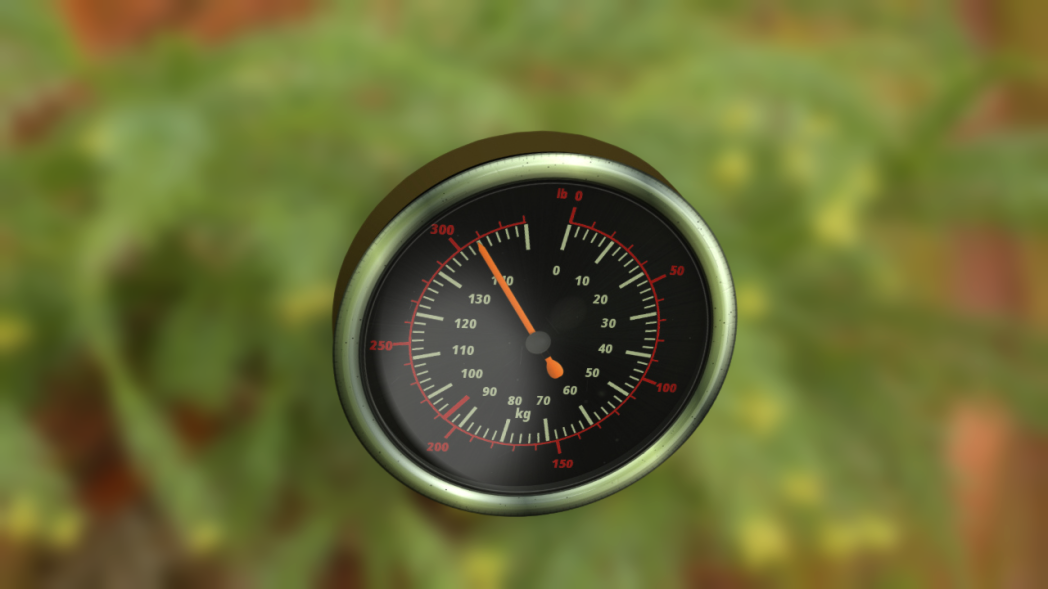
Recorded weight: 140 kg
